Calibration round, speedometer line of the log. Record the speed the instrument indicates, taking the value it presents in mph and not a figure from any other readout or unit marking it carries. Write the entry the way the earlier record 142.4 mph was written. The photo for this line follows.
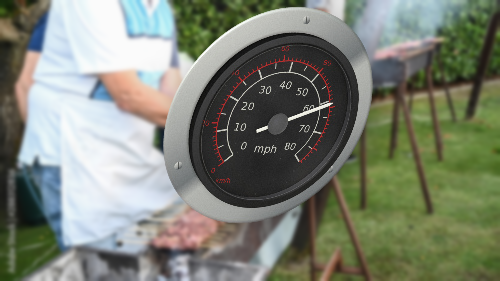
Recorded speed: 60 mph
